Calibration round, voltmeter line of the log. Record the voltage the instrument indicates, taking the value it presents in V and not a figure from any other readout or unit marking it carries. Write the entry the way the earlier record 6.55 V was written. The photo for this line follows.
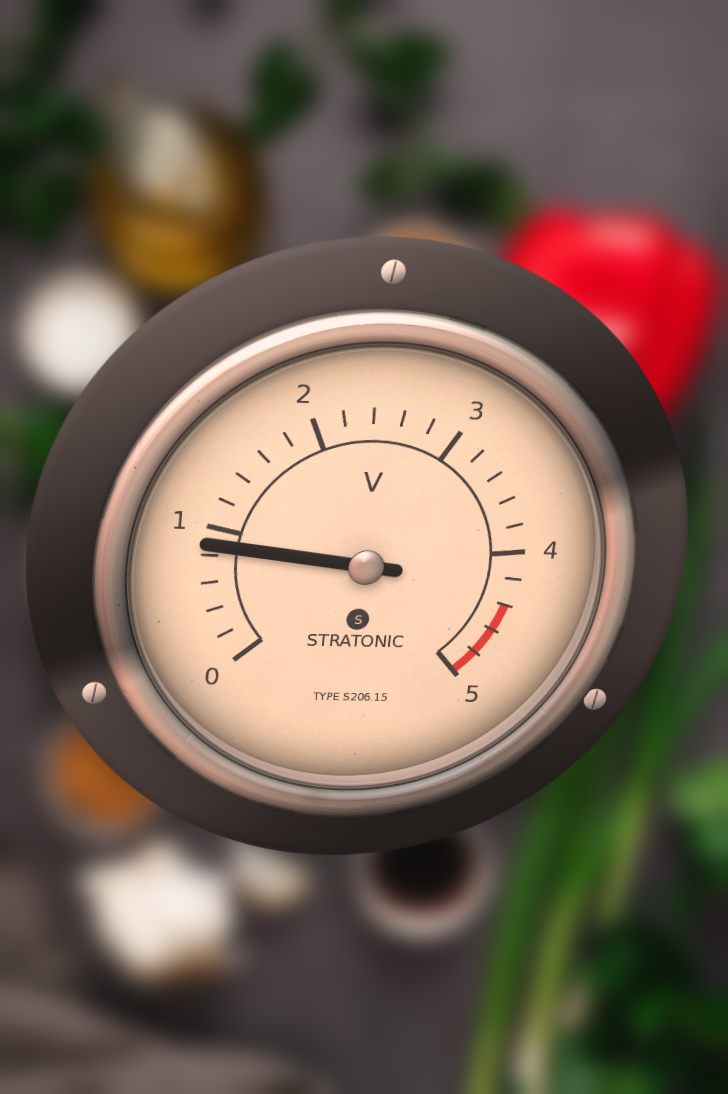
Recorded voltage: 0.9 V
